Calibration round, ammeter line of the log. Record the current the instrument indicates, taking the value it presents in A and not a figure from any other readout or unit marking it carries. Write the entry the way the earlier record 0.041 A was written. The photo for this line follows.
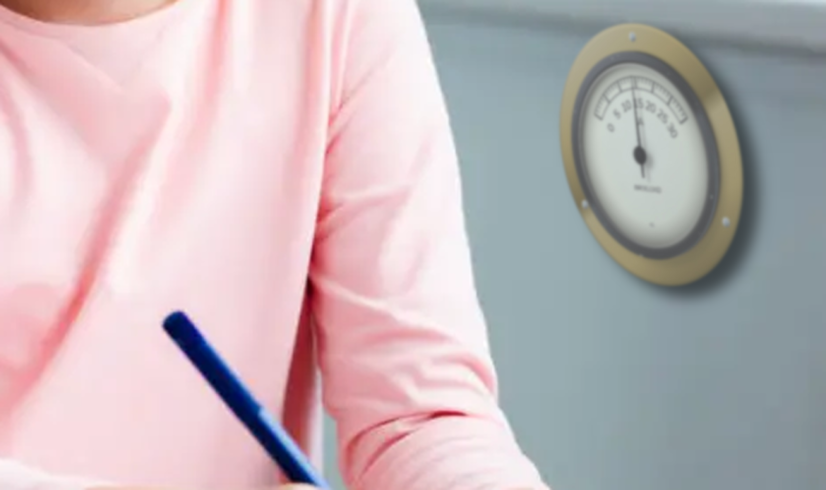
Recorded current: 15 A
